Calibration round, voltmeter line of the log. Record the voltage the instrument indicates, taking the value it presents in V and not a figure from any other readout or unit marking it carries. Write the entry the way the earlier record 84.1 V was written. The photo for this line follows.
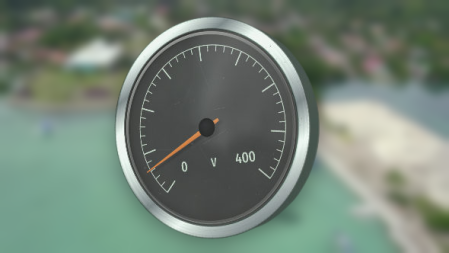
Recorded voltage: 30 V
